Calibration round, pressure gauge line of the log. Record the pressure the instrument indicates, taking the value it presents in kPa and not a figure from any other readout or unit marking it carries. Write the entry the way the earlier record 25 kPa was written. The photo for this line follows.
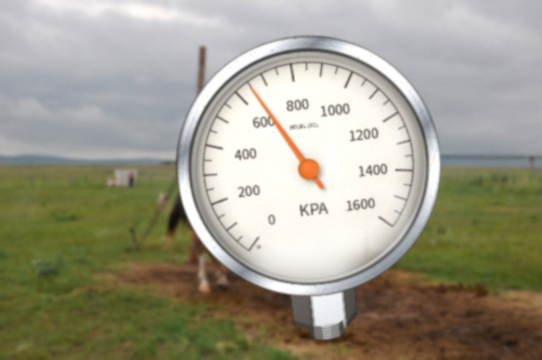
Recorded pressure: 650 kPa
